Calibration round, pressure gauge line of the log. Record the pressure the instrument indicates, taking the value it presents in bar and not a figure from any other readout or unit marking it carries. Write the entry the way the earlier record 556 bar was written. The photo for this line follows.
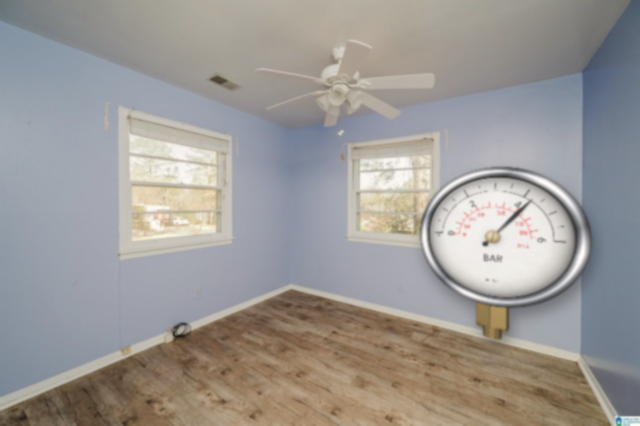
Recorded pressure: 4.25 bar
